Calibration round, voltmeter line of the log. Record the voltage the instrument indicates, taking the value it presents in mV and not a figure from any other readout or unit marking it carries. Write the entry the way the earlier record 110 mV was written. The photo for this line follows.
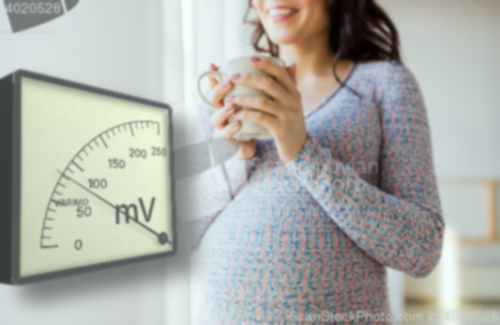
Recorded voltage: 80 mV
